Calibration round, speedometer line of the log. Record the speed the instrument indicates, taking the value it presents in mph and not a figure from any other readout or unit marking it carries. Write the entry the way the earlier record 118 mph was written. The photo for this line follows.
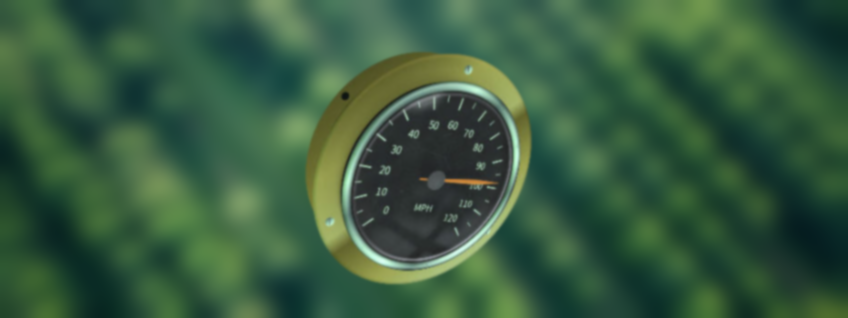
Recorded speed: 97.5 mph
